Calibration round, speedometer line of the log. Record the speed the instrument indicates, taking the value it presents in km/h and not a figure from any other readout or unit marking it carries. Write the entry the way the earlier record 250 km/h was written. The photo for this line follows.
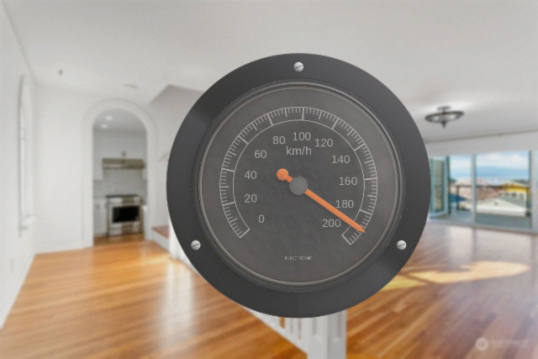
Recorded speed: 190 km/h
